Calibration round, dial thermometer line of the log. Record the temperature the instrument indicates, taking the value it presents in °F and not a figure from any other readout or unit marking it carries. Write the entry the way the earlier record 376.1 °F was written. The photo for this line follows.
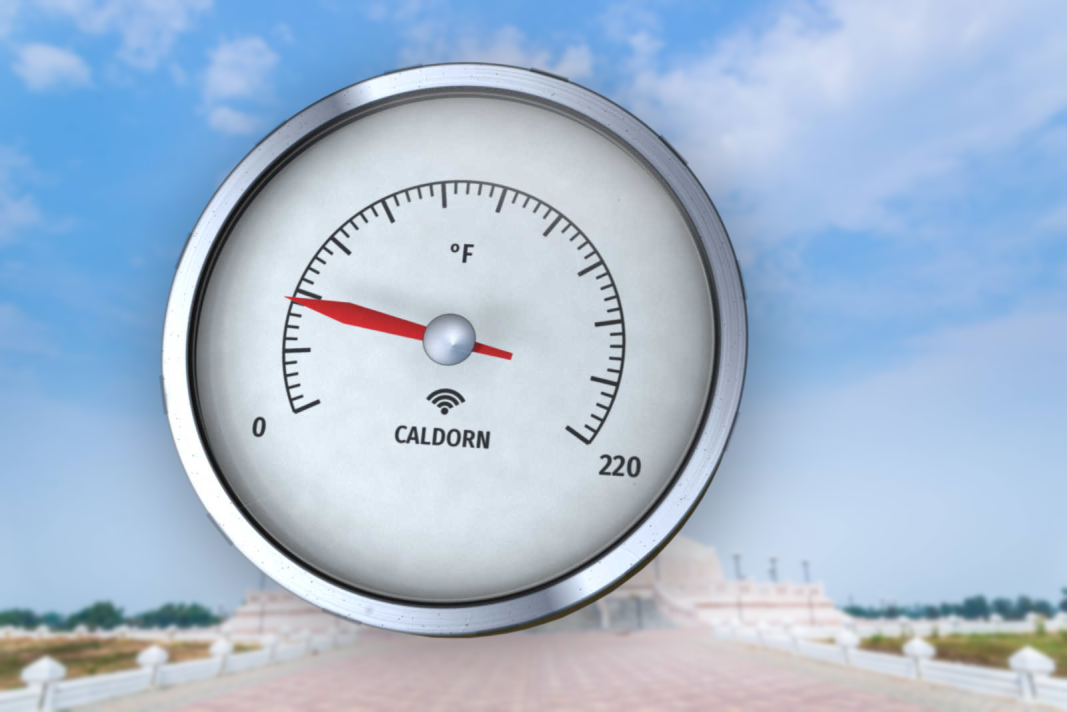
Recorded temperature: 36 °F
